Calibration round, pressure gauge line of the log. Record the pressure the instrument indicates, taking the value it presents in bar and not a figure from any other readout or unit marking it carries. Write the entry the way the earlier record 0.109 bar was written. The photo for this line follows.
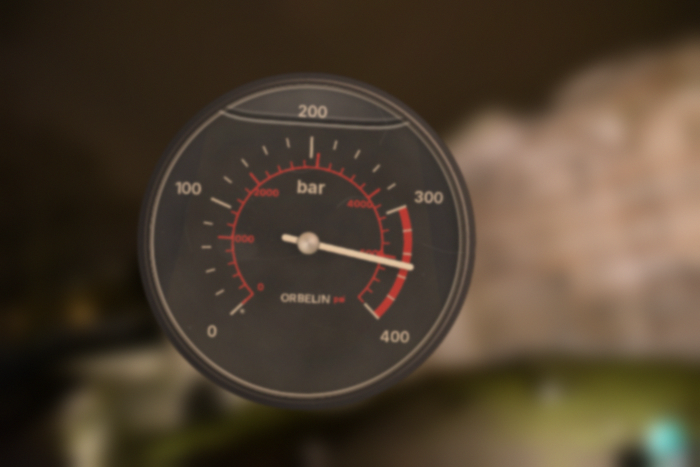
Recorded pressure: 350 bar
